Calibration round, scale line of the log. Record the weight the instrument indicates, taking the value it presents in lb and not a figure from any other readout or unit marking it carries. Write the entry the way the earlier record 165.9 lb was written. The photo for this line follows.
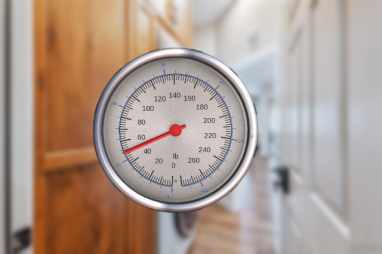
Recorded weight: 50 lb
